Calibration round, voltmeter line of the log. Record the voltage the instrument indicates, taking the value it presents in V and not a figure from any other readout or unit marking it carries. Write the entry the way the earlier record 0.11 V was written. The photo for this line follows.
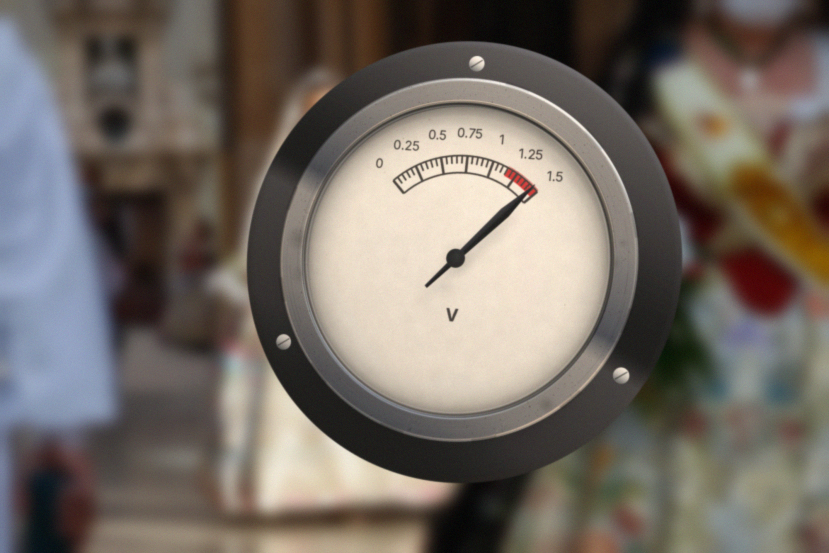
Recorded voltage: 1.45 V
